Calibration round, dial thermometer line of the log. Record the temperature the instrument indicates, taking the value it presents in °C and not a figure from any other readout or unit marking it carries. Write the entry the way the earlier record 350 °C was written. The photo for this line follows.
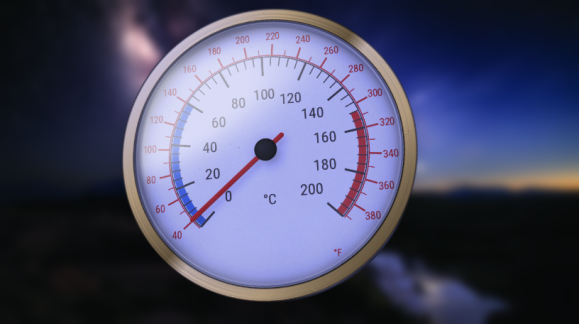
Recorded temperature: 4 °C
